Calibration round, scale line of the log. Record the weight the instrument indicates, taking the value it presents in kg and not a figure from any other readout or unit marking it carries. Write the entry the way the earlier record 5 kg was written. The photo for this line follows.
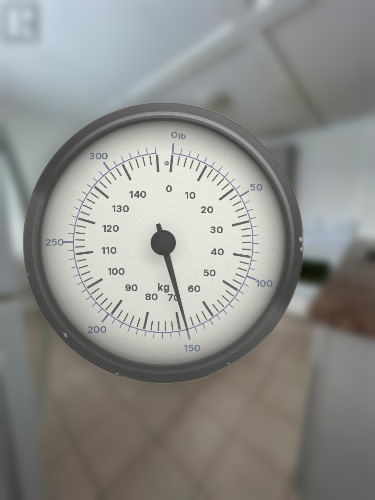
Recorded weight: 68 kg
